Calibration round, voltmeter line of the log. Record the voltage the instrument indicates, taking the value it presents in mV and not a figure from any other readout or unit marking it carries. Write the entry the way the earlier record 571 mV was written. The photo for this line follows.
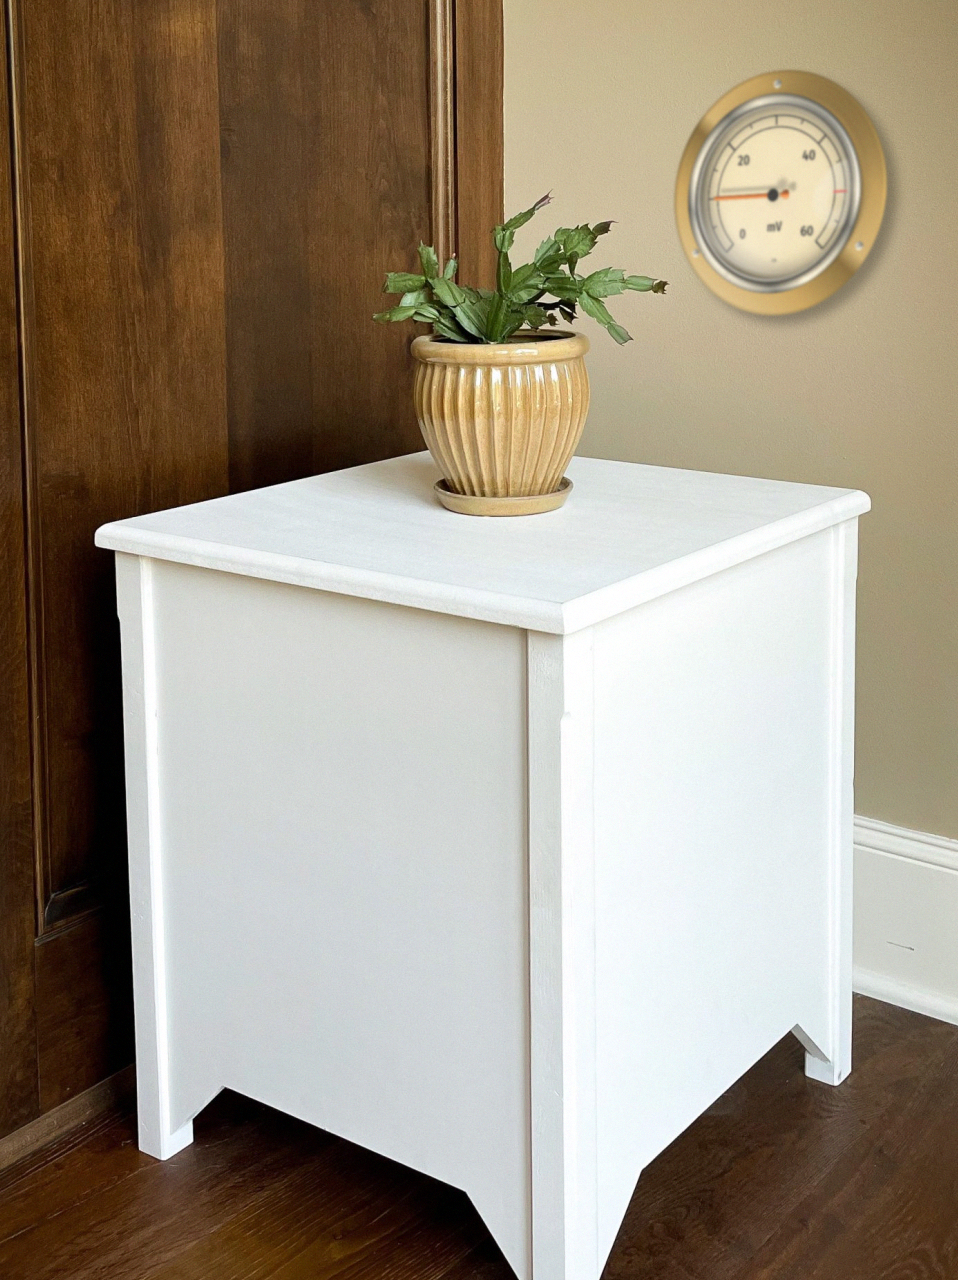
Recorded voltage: 10 mV
